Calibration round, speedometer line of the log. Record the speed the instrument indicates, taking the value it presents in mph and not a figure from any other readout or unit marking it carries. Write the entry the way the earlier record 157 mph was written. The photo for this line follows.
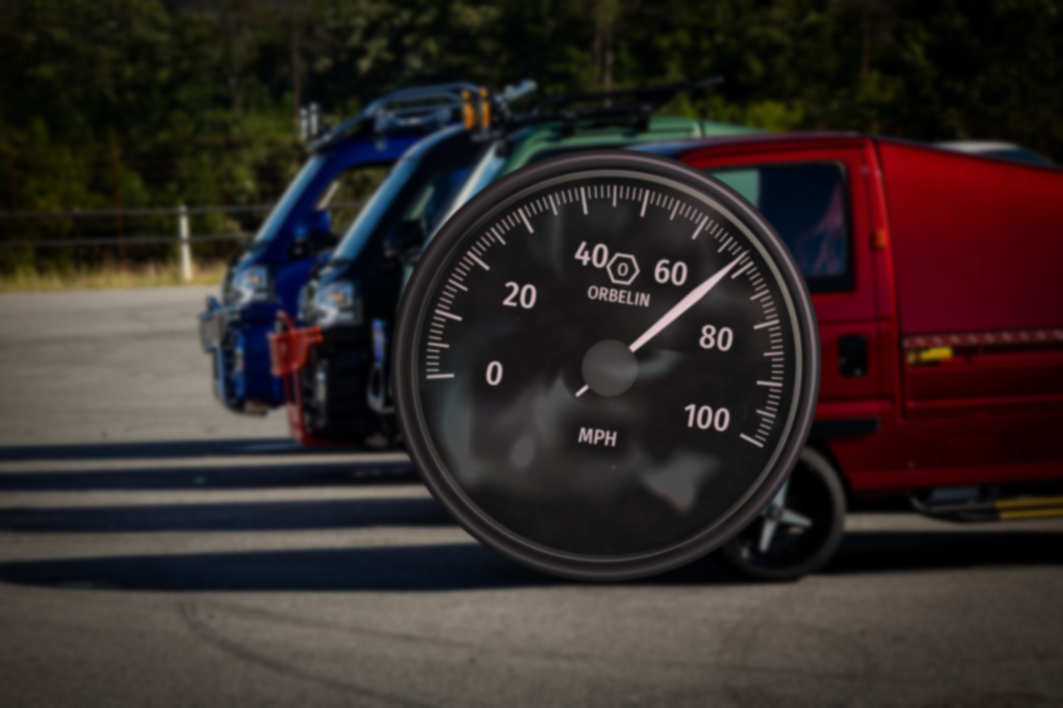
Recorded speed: 68 mph
